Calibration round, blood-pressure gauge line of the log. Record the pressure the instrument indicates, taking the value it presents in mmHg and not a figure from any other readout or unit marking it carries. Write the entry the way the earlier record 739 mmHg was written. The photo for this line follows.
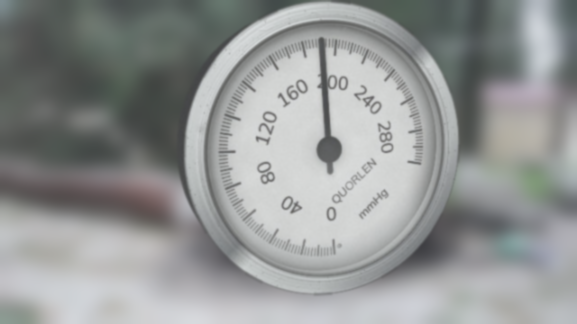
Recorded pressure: 190 mmHg
